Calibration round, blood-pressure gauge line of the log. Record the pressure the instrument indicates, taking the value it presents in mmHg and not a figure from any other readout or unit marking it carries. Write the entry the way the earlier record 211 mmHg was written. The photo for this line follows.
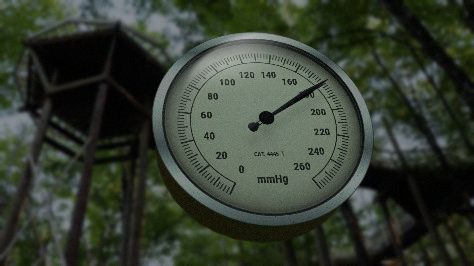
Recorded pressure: 180 mmHg
